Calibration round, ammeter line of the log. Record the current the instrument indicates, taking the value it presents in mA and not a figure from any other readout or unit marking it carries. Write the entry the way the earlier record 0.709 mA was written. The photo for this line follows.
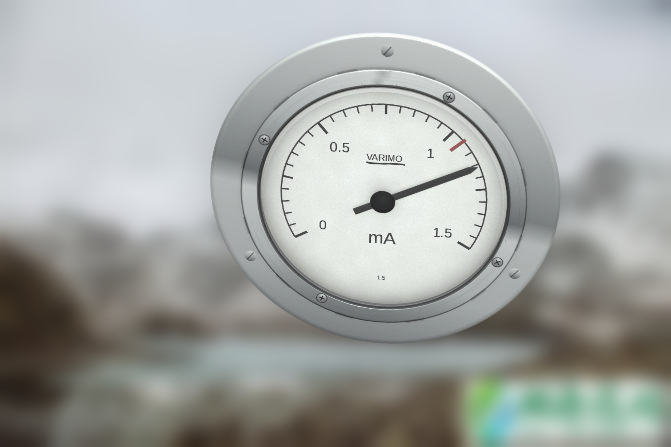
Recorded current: 1.15 mA
